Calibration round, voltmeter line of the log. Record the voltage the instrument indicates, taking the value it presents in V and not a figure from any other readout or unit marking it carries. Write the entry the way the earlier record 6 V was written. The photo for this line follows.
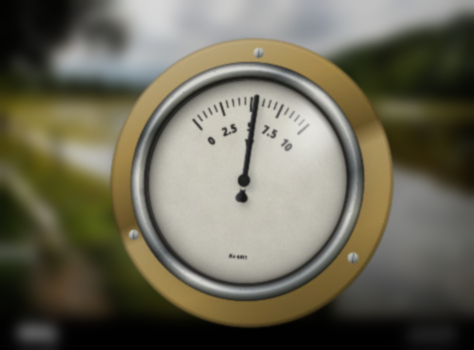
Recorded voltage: 5.5 V
